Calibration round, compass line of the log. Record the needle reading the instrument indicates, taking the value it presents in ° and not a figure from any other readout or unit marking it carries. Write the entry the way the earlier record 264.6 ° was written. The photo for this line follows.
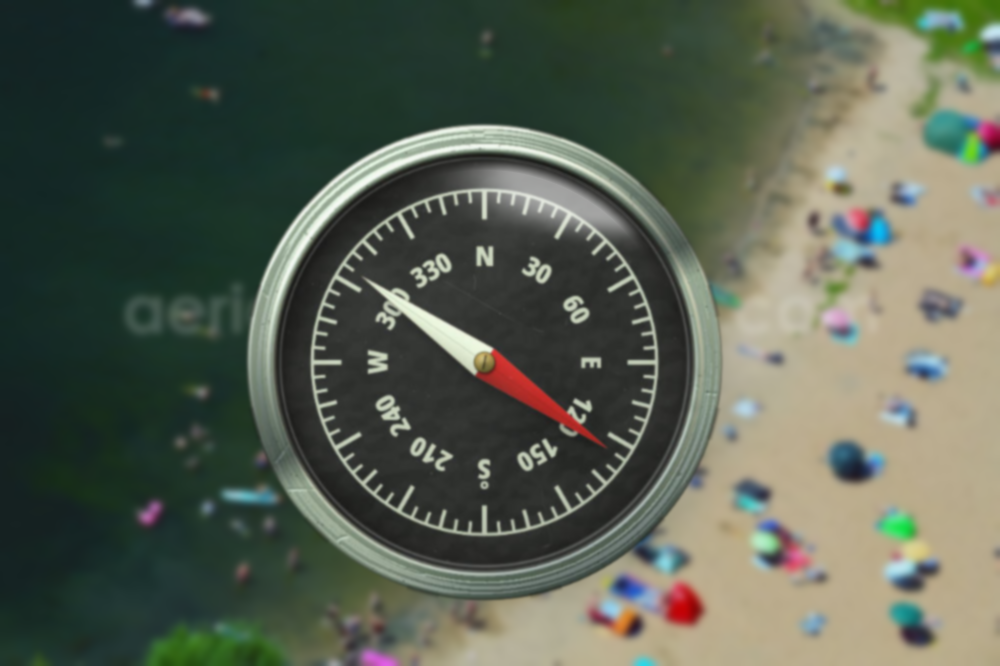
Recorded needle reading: 125 °
